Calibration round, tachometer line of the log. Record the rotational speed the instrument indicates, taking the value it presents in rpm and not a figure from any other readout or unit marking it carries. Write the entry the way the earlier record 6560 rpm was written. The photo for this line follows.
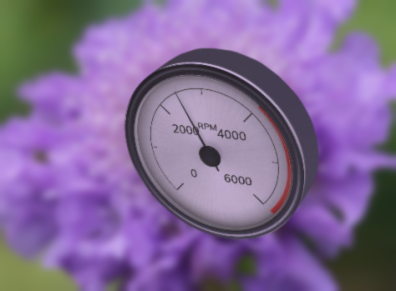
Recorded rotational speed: 2500 rpm
